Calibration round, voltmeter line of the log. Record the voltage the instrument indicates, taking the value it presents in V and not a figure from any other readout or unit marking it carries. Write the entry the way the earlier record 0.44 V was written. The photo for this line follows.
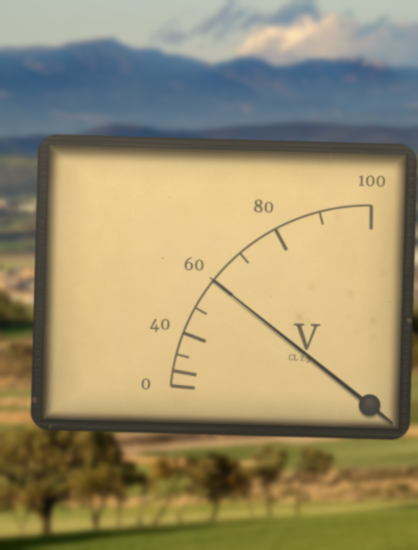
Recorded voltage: 60 V
